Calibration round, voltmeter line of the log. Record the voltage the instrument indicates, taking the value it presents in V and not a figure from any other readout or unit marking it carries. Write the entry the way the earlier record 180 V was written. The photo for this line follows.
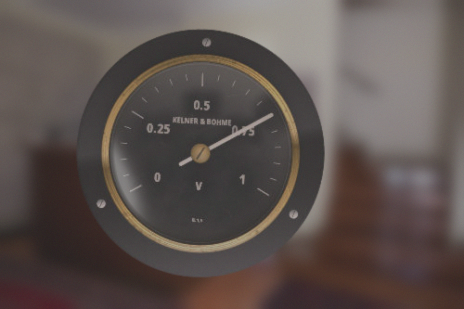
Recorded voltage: 0.75 V
